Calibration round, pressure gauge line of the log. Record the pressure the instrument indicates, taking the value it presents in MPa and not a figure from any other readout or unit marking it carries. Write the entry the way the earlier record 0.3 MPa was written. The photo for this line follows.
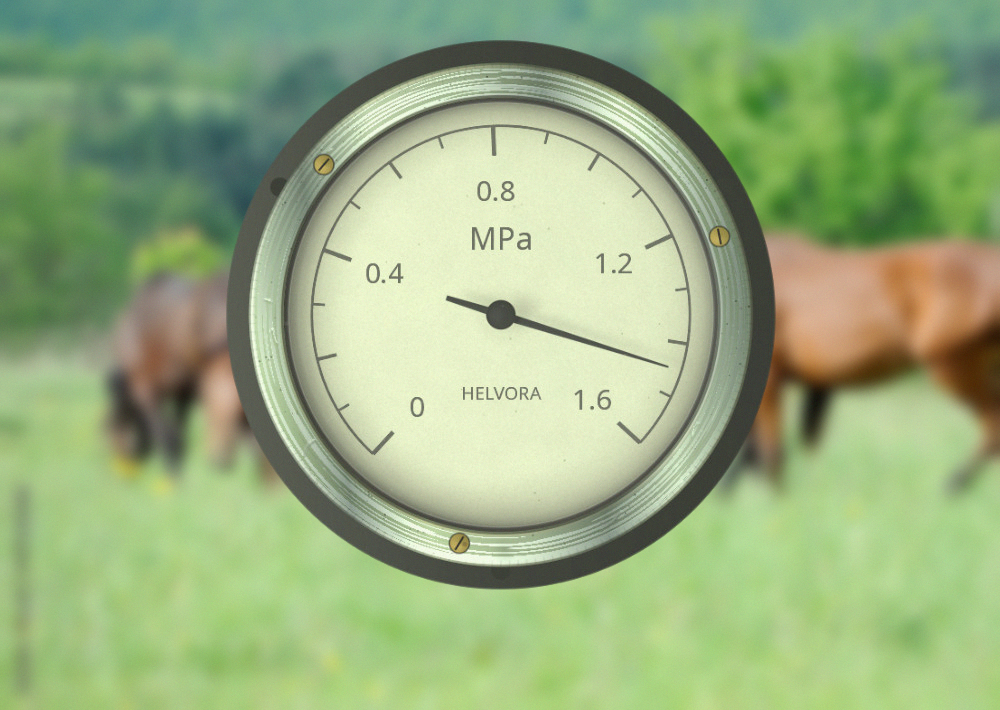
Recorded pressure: 1.45 MPa
